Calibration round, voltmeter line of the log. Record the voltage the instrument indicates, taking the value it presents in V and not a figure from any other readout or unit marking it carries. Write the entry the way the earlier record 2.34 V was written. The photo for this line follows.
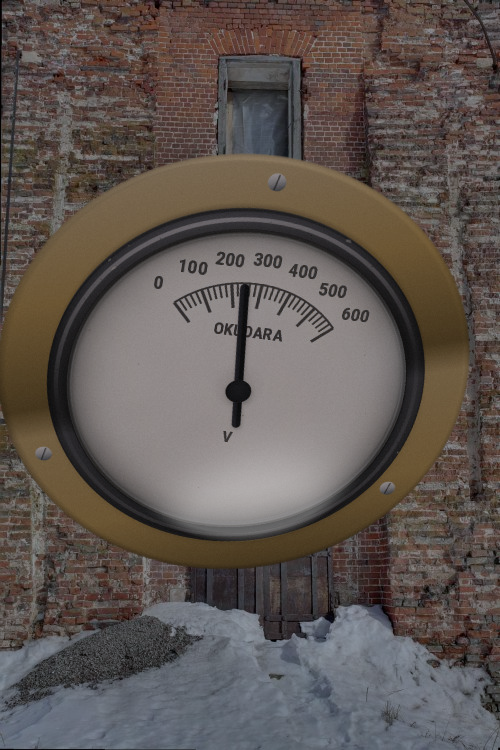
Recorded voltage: 240 V
